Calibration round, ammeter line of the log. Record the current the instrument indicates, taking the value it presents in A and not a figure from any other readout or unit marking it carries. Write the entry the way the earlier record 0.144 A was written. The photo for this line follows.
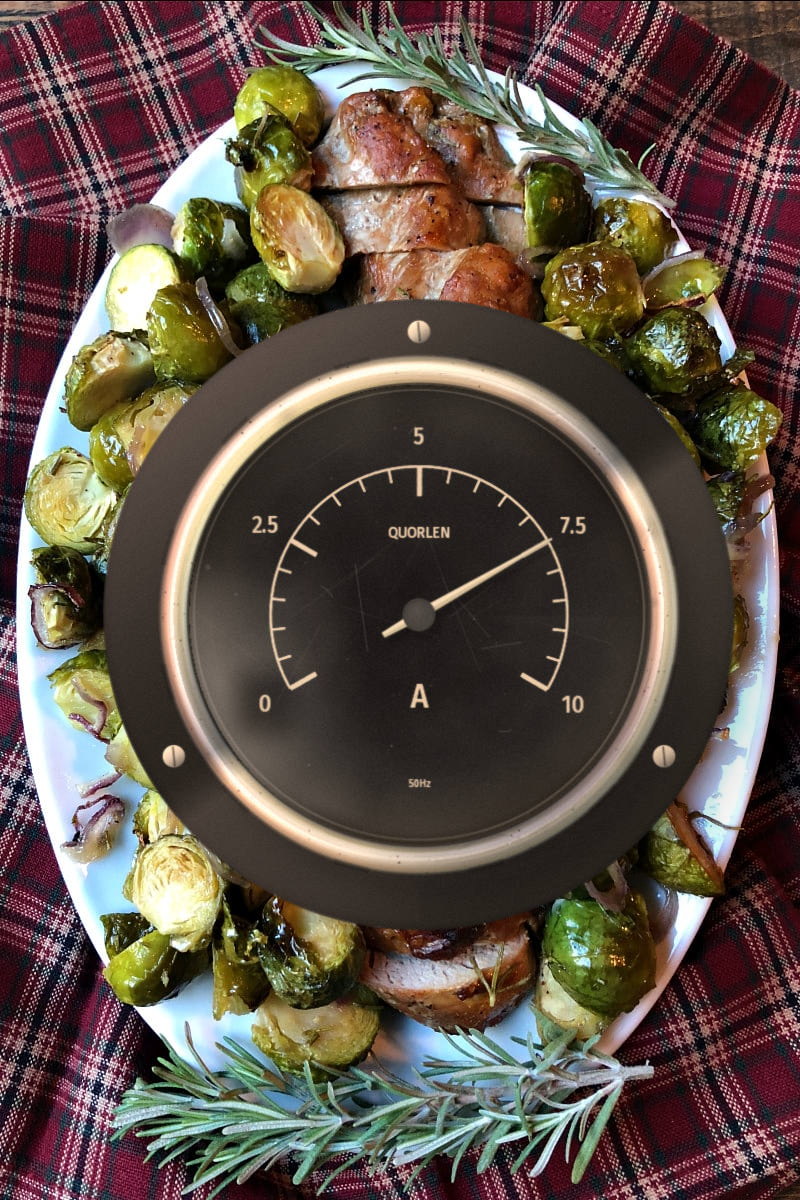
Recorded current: 7.5 A
